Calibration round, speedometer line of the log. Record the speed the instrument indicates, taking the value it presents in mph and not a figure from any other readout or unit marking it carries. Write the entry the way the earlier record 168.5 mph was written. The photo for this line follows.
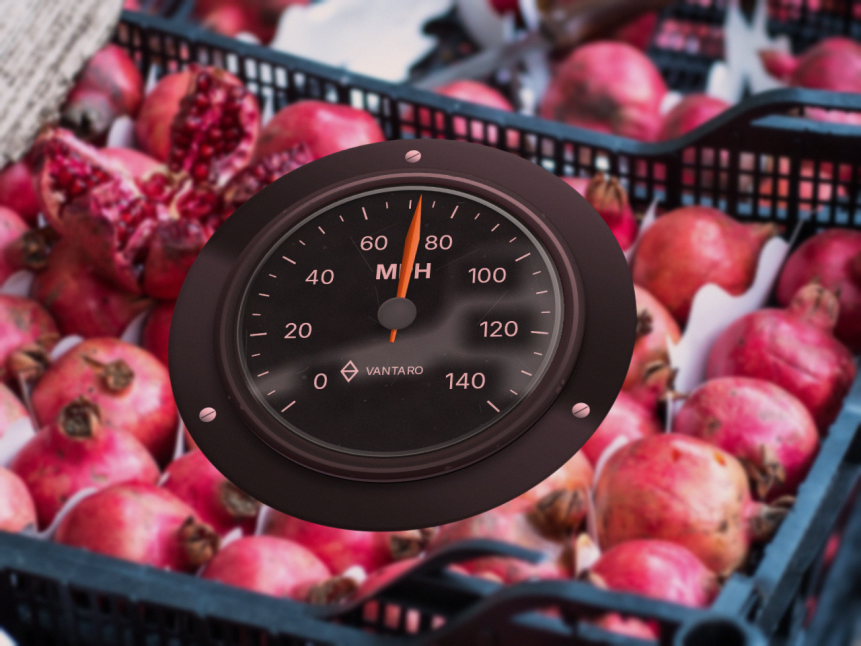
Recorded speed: 72.5 mph
